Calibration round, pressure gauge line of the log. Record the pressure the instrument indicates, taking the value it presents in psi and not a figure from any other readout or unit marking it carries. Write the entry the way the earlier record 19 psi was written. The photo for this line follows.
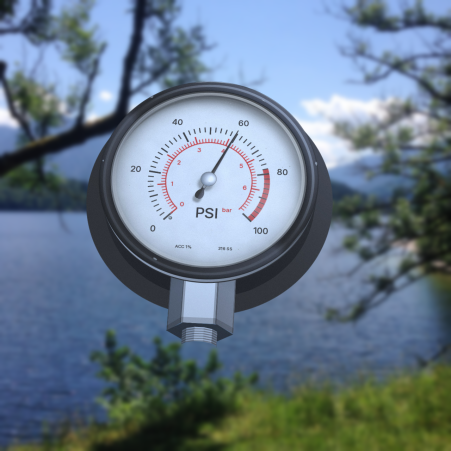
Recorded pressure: 60 psi
